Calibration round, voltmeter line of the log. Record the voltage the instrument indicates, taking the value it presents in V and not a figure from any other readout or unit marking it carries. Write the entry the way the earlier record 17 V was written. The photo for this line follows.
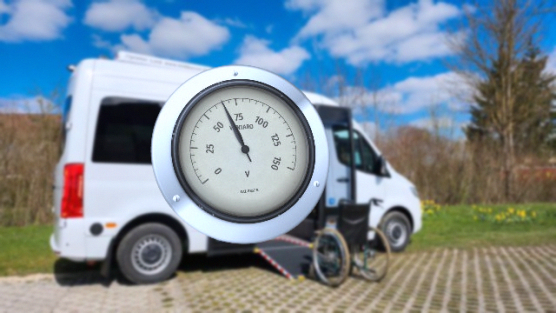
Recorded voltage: 65 V
